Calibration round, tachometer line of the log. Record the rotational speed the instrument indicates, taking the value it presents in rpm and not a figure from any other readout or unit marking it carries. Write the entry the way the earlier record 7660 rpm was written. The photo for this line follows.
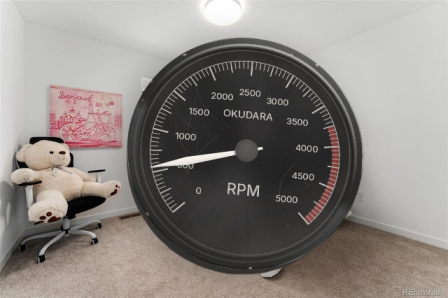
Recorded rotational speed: 550 rpm
